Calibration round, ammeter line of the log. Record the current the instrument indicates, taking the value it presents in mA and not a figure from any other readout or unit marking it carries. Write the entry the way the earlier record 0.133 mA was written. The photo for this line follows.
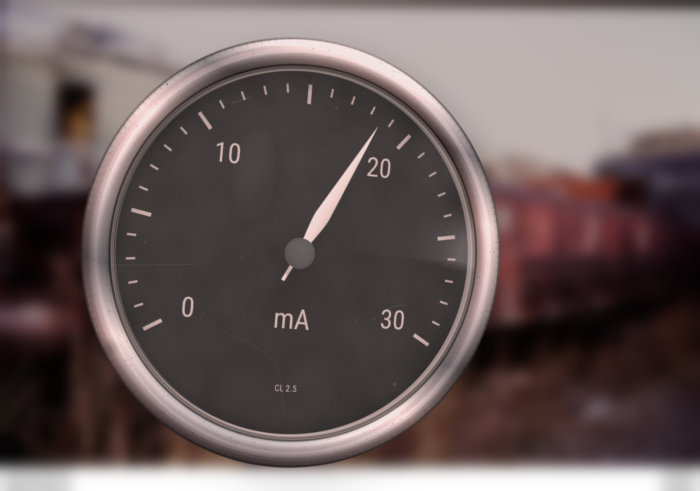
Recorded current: 18.5 mA
